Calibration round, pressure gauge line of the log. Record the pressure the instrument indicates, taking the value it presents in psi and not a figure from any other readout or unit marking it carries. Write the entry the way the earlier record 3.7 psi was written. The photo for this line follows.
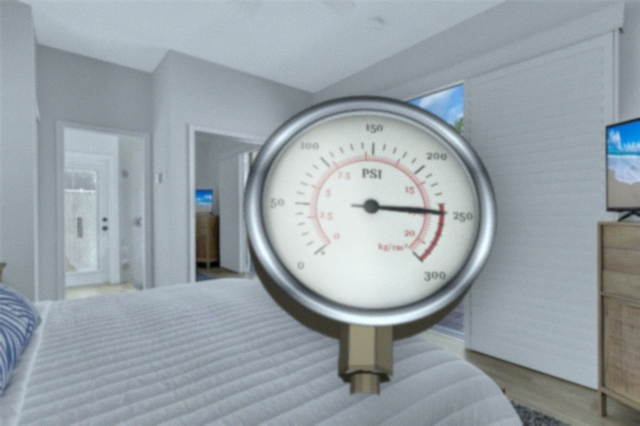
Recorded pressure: 250 psi
